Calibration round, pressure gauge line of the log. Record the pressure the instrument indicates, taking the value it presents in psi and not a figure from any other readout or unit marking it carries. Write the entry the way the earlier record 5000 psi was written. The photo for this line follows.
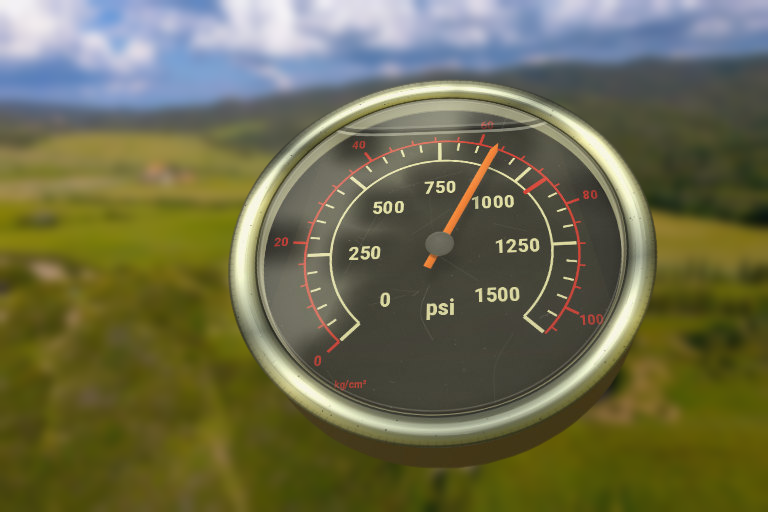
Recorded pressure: 900 psi
